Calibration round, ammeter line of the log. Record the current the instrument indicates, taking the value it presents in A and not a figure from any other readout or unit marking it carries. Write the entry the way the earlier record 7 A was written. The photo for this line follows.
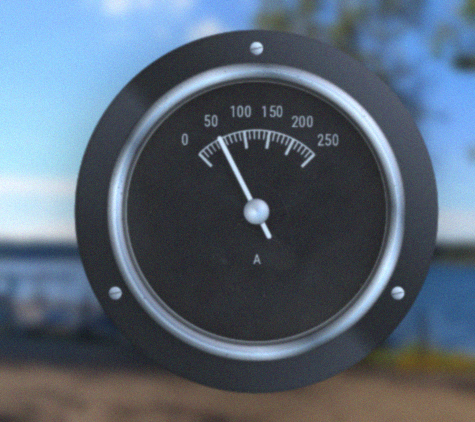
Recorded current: 50 A
